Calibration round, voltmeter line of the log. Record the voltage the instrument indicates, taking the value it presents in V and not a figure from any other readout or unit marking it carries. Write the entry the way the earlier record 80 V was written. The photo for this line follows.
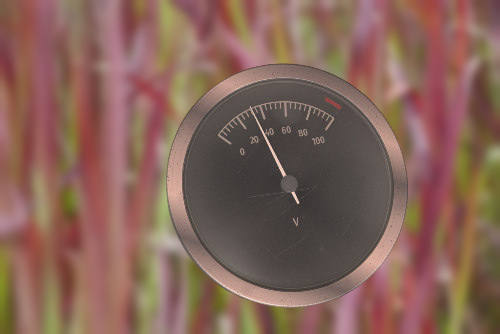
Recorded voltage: 32 V
